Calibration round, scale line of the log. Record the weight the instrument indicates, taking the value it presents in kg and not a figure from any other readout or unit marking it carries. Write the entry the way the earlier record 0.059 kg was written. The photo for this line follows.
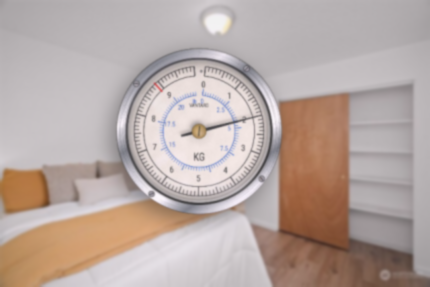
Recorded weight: 2 kg
